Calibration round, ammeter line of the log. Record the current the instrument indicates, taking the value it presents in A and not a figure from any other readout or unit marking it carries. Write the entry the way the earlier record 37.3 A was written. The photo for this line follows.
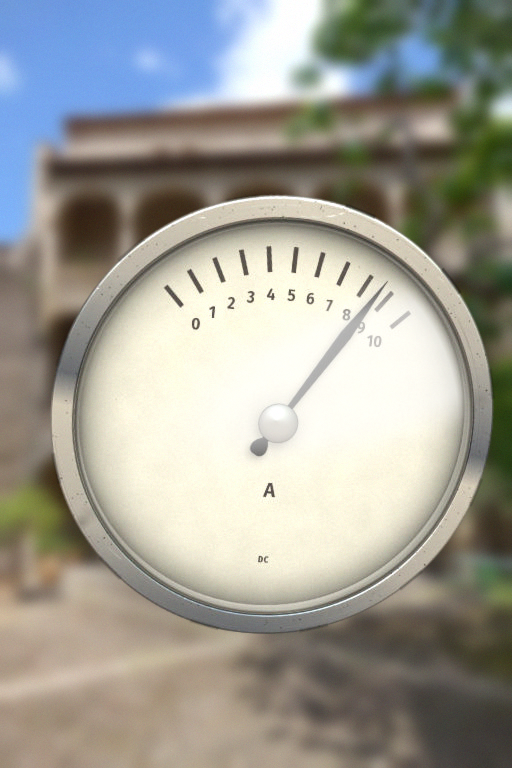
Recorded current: 8.5 A
